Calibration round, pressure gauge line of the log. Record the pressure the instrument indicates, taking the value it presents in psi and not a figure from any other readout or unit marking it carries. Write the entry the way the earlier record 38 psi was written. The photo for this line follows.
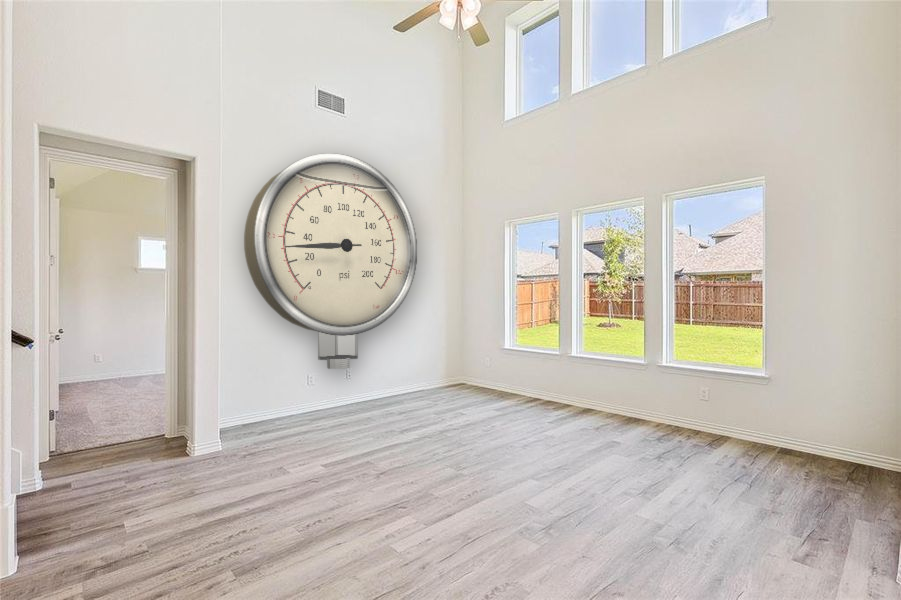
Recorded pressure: 30 psi
